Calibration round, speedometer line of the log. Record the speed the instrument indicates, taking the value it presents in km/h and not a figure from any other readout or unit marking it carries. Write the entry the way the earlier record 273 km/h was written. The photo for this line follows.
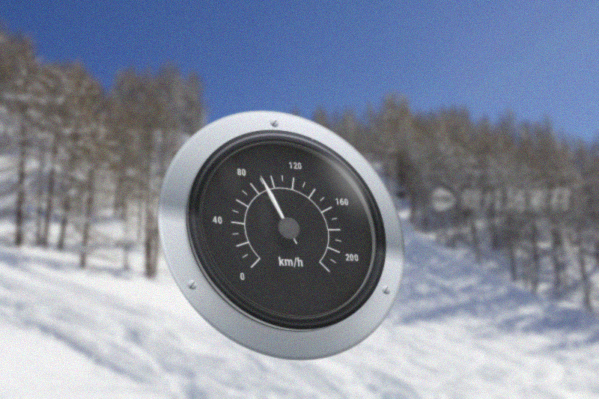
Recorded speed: 90 km/h
